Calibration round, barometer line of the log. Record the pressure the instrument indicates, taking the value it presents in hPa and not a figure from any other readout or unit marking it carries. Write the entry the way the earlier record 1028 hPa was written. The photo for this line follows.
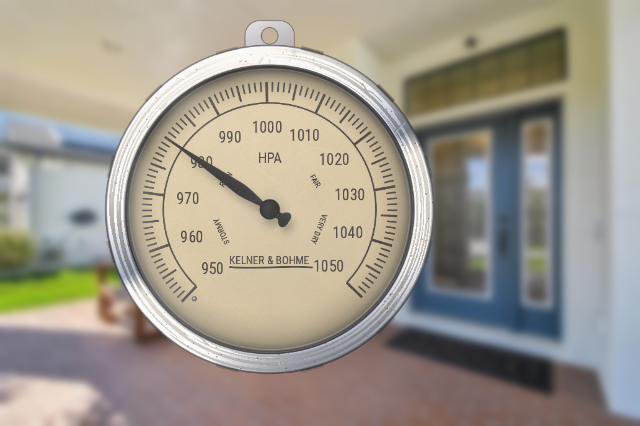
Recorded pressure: 980 hPa
